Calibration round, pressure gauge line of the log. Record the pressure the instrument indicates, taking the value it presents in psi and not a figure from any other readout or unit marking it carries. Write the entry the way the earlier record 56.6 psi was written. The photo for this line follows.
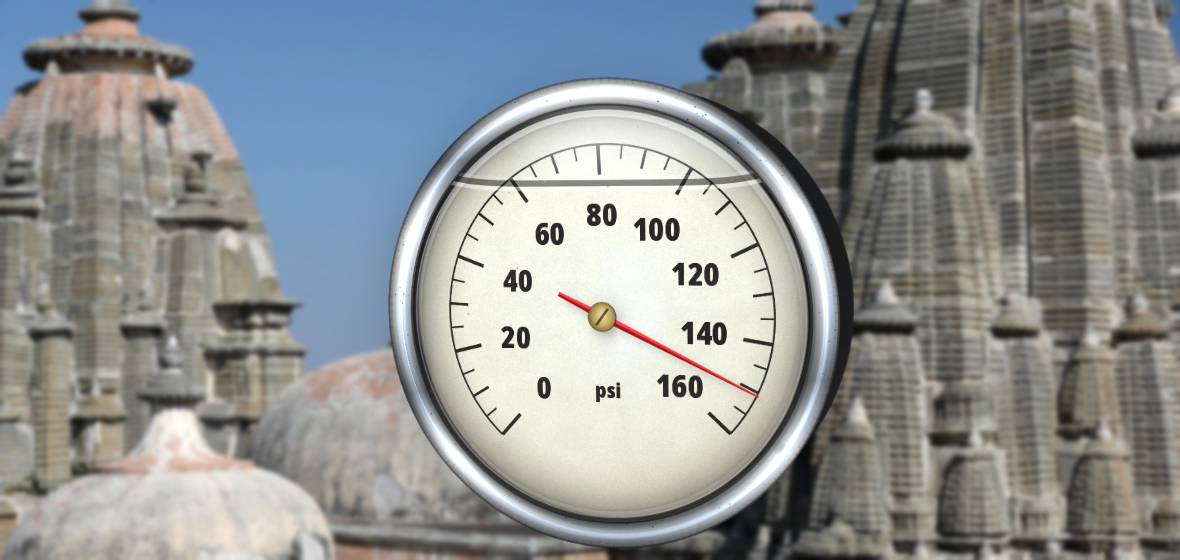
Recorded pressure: 150 psi
